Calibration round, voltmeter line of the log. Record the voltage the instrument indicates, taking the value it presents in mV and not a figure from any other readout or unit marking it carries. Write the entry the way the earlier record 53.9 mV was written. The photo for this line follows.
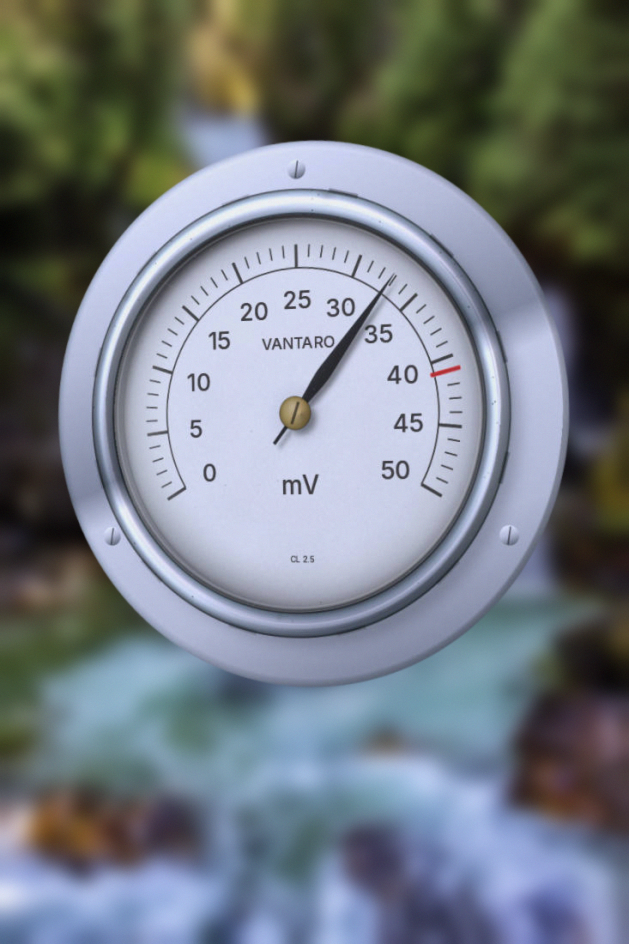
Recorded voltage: 33 mV
